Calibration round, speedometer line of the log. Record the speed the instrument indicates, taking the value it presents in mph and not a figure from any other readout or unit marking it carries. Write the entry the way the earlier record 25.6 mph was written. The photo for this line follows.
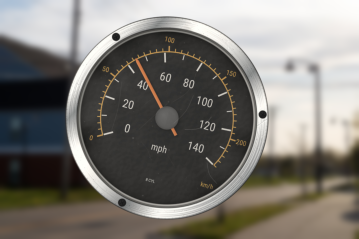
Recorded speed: 45 mph
